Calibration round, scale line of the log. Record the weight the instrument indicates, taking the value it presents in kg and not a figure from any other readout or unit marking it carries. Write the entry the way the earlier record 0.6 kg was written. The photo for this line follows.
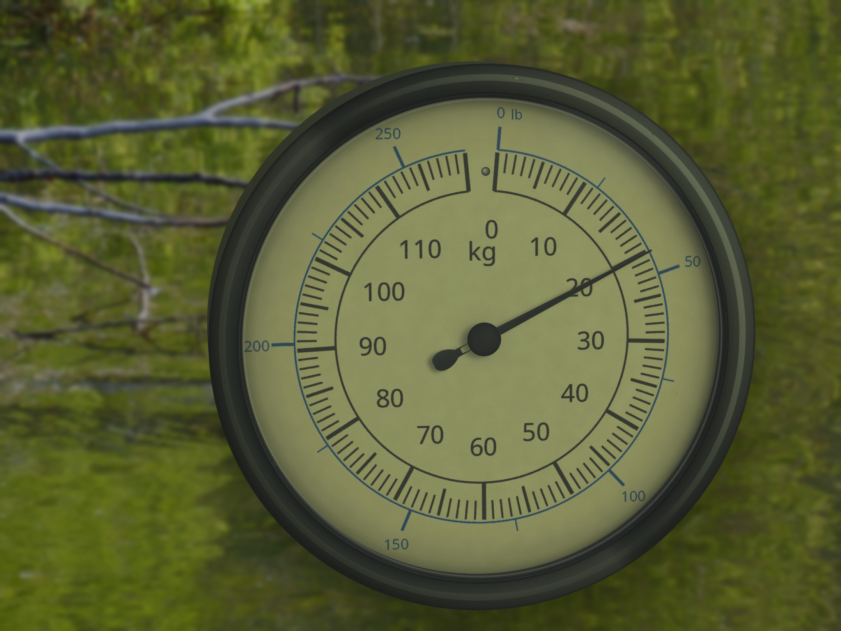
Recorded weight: 20 kg
